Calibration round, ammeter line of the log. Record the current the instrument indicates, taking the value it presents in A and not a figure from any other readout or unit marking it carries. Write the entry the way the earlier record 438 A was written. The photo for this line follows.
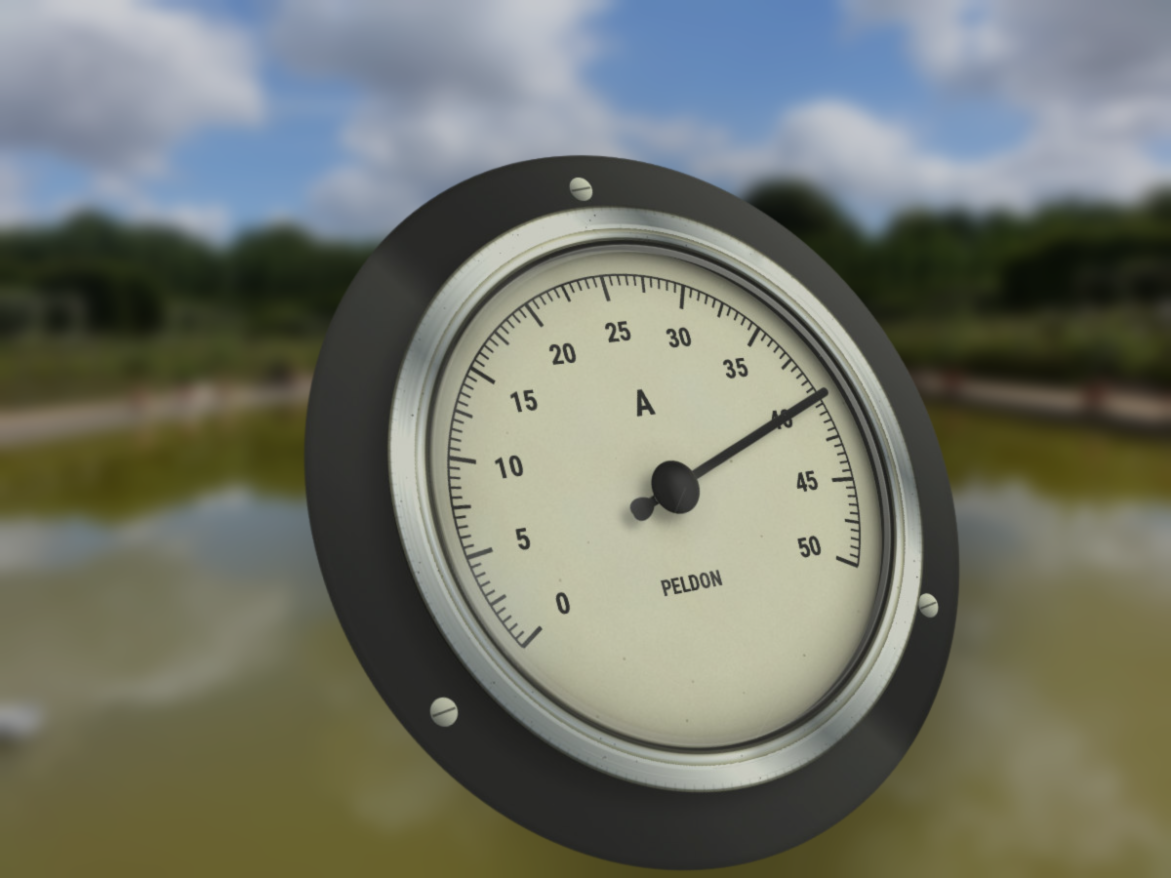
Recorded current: 40 A
